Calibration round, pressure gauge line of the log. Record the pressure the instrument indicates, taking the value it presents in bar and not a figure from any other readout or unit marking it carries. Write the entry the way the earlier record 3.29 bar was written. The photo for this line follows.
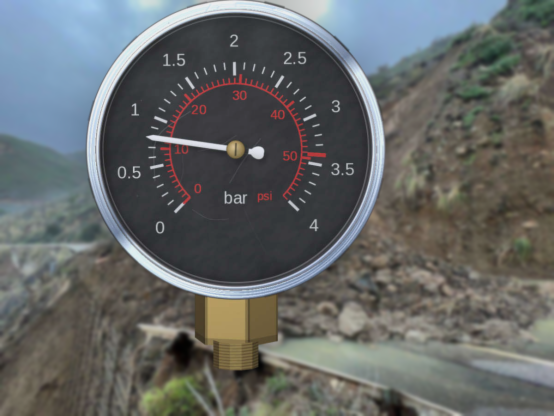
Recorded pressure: 0.8 bar
